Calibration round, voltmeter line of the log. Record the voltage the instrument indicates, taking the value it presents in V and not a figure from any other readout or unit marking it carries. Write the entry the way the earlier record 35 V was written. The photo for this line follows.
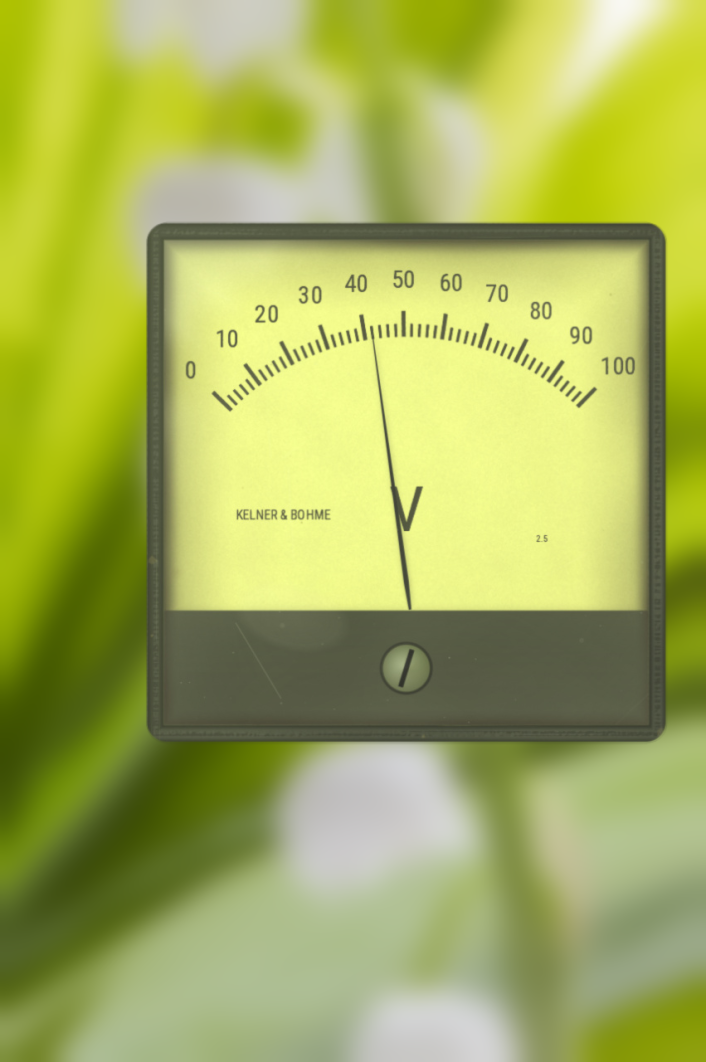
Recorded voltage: 42 V
